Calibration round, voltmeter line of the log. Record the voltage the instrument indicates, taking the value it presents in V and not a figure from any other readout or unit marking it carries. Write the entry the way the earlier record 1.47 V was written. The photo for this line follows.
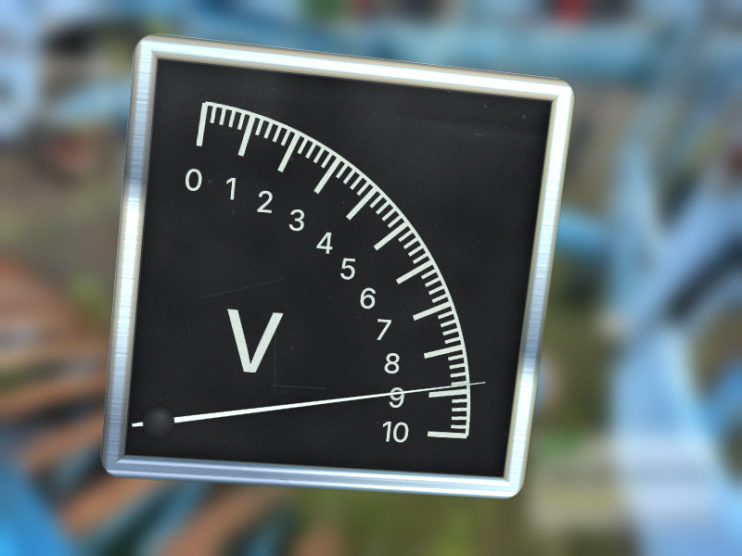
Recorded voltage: 8.8 V
